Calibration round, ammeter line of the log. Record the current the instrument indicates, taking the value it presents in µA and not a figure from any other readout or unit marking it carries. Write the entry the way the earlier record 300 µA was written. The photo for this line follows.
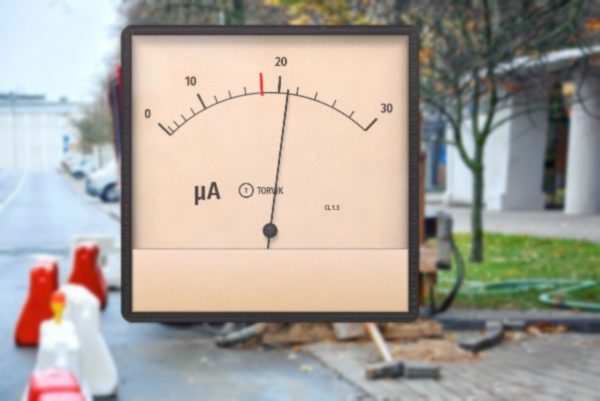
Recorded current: 21 µA
